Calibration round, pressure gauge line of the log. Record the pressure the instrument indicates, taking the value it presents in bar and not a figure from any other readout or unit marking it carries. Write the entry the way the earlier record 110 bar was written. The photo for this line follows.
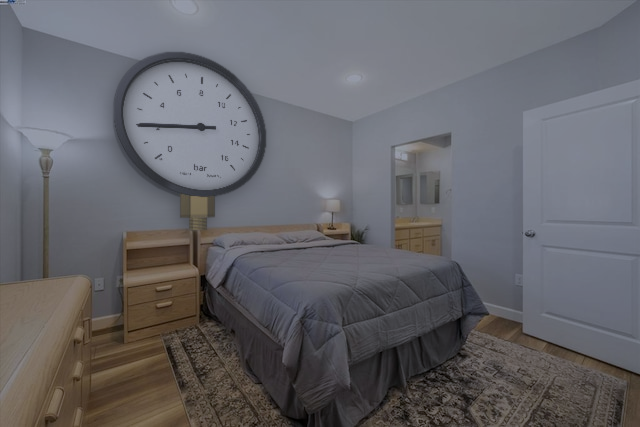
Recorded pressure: 2 bar
